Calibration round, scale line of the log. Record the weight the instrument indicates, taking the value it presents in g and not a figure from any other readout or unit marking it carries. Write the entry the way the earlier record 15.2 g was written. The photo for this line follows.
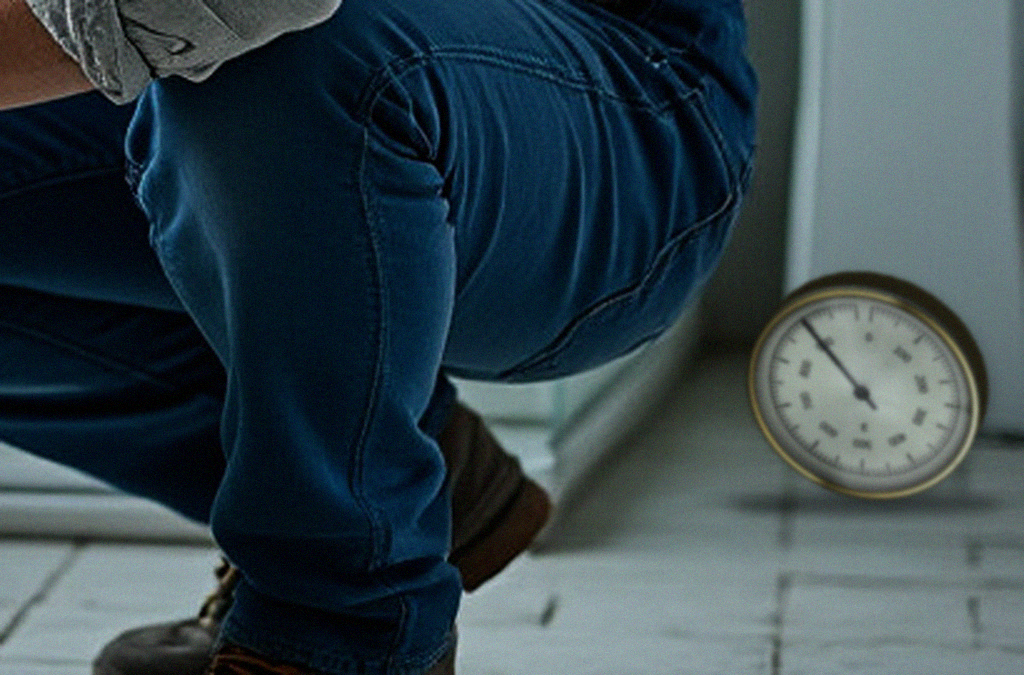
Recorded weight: 900 g
